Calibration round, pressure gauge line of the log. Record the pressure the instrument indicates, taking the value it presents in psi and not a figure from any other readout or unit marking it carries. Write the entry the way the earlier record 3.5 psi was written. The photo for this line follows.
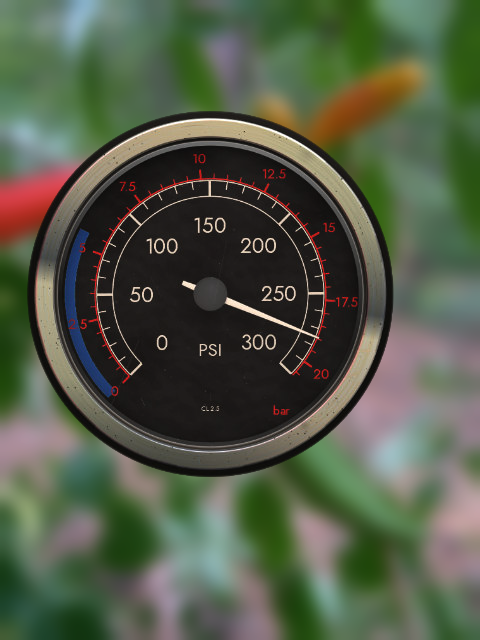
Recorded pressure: 275 psi
